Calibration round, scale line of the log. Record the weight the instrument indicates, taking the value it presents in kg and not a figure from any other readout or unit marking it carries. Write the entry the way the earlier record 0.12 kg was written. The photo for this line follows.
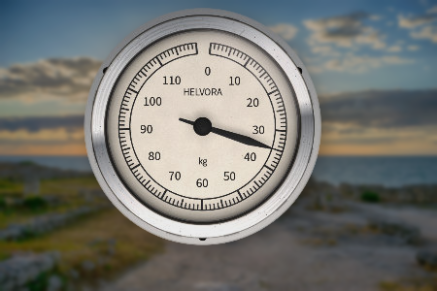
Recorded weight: 35 kg
